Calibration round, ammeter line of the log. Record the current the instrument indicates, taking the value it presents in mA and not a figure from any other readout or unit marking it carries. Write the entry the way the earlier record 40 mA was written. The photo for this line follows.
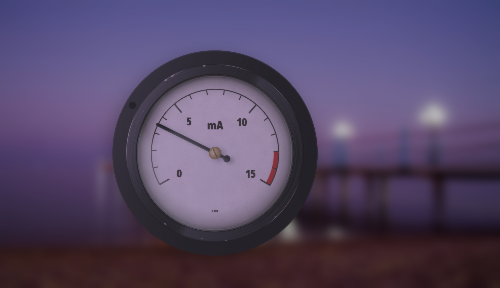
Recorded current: 3.5 mA
